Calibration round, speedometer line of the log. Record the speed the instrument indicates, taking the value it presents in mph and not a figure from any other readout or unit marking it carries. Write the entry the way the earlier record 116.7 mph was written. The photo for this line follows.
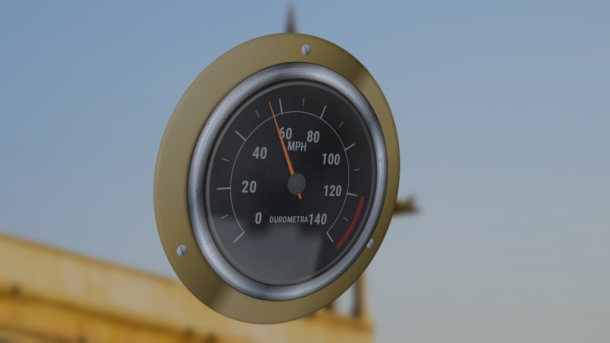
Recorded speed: 55 mph
